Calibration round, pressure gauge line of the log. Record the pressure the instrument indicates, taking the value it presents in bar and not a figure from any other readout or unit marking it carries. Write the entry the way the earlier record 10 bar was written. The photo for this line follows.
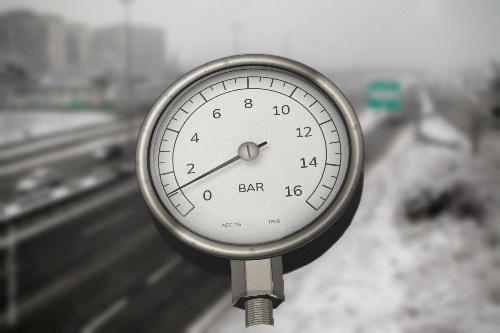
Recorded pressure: 1 bar
